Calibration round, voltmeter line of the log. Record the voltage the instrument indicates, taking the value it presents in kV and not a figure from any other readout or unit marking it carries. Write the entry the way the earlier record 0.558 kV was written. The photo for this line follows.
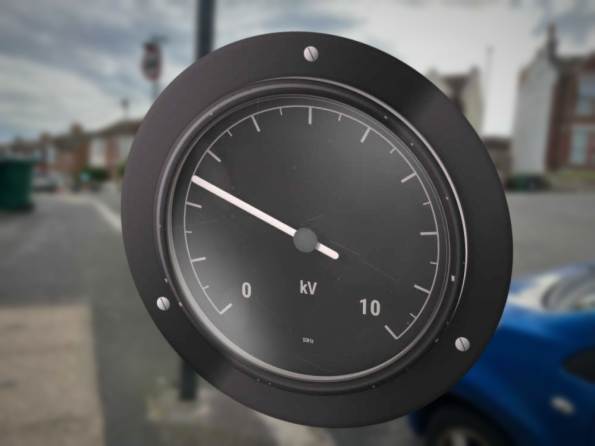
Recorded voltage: 2.5 kV
